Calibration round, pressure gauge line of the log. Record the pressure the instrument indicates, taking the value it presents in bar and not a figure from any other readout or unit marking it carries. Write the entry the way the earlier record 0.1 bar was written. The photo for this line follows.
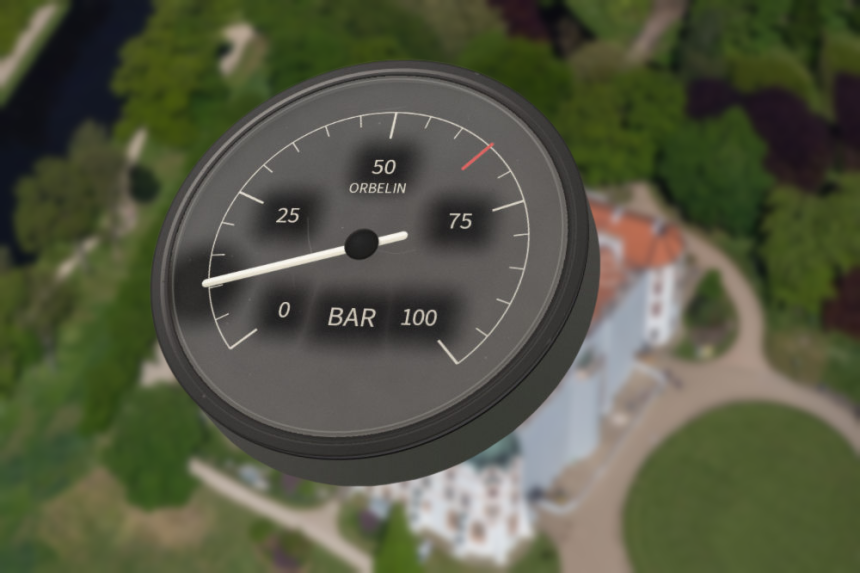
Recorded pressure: 10 bar
